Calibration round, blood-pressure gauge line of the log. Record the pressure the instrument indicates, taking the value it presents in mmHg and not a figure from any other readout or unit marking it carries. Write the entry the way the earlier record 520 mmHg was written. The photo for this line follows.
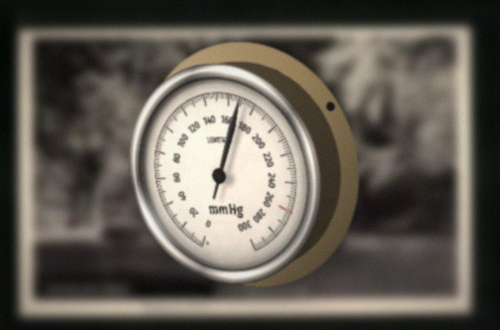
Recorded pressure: 170 mmHg
